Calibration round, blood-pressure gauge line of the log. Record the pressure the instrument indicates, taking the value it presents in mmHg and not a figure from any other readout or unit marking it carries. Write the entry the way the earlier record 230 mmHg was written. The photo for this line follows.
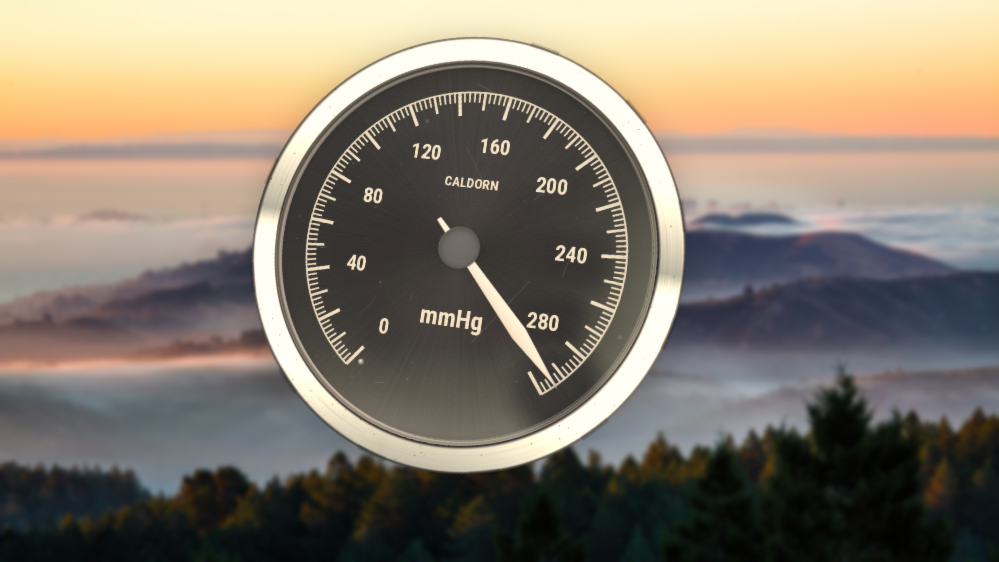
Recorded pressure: 294 mmHg
